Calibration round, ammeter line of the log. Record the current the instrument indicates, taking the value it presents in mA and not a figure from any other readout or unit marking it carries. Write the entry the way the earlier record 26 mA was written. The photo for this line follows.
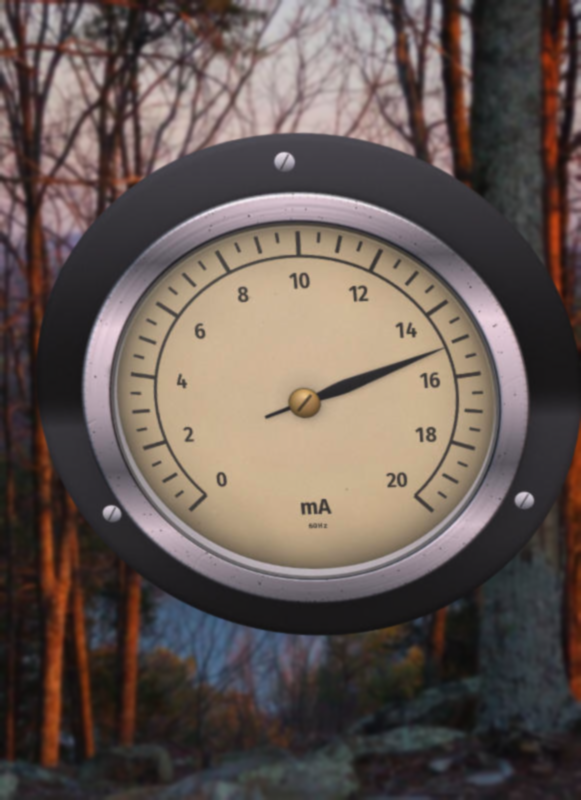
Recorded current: 15 mA
